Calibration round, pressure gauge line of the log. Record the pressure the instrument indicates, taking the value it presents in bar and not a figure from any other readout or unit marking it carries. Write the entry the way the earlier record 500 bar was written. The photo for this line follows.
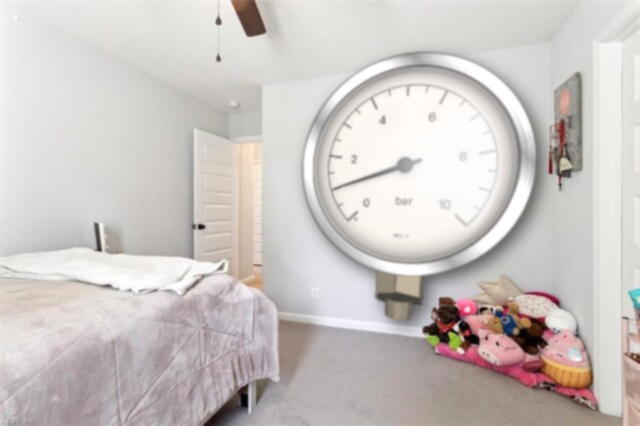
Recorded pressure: 1 bar
